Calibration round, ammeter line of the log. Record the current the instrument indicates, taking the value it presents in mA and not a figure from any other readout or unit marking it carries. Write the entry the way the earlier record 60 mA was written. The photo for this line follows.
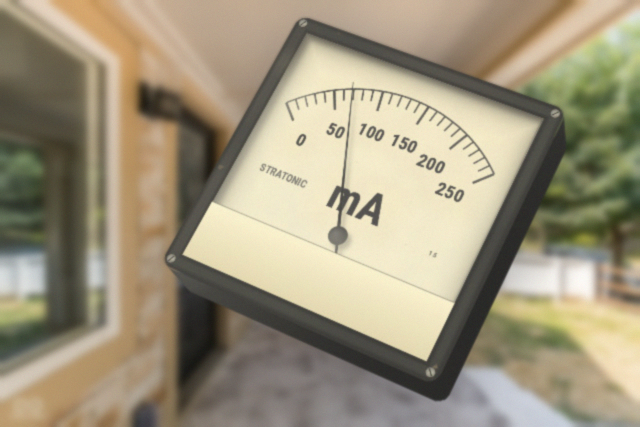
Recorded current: 70 mA
